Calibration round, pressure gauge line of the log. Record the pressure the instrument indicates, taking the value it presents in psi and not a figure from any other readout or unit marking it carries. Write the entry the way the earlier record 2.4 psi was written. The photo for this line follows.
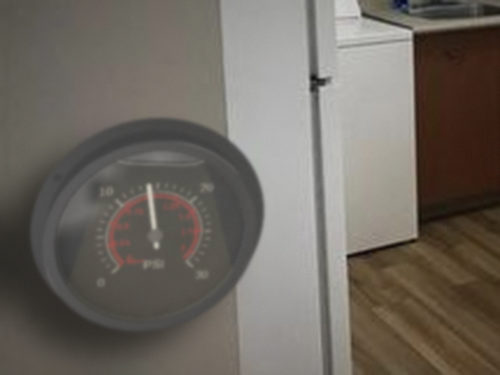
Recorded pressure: 14 psi
